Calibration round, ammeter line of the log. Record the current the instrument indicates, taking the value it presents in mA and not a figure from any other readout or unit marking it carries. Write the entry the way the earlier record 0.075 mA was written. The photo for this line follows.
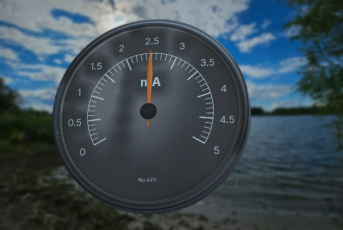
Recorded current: 2.5 mA
